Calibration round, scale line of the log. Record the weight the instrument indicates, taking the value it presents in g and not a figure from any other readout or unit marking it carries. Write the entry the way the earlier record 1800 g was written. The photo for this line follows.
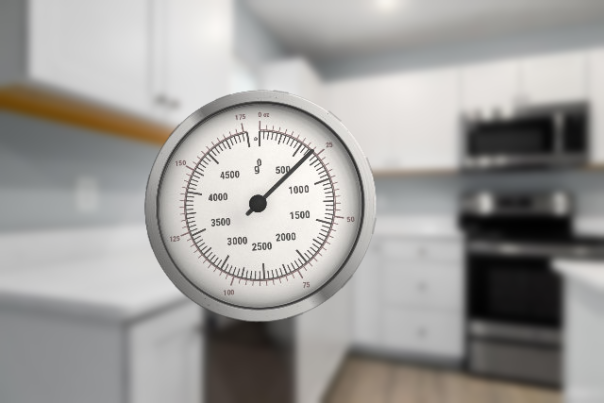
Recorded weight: 650 g
